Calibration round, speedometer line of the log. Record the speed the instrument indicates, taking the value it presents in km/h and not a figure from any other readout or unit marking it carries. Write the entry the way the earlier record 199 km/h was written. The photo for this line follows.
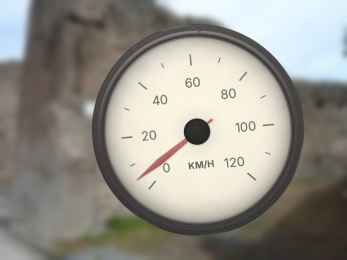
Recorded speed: 5 km/h
